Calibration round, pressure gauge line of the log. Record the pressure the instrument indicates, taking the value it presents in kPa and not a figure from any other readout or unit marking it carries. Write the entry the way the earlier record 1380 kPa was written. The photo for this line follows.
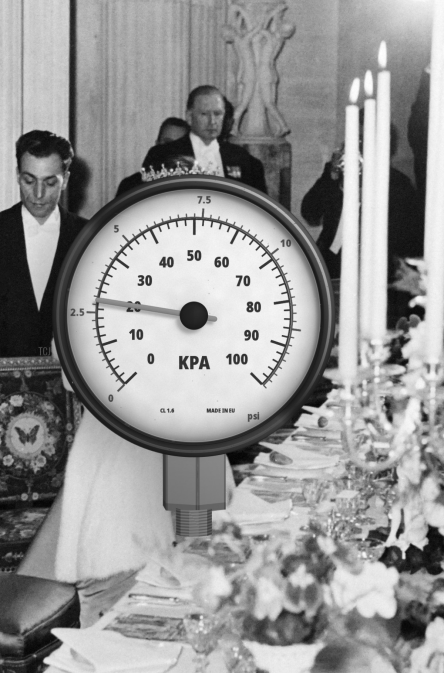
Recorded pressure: 20 kPa
